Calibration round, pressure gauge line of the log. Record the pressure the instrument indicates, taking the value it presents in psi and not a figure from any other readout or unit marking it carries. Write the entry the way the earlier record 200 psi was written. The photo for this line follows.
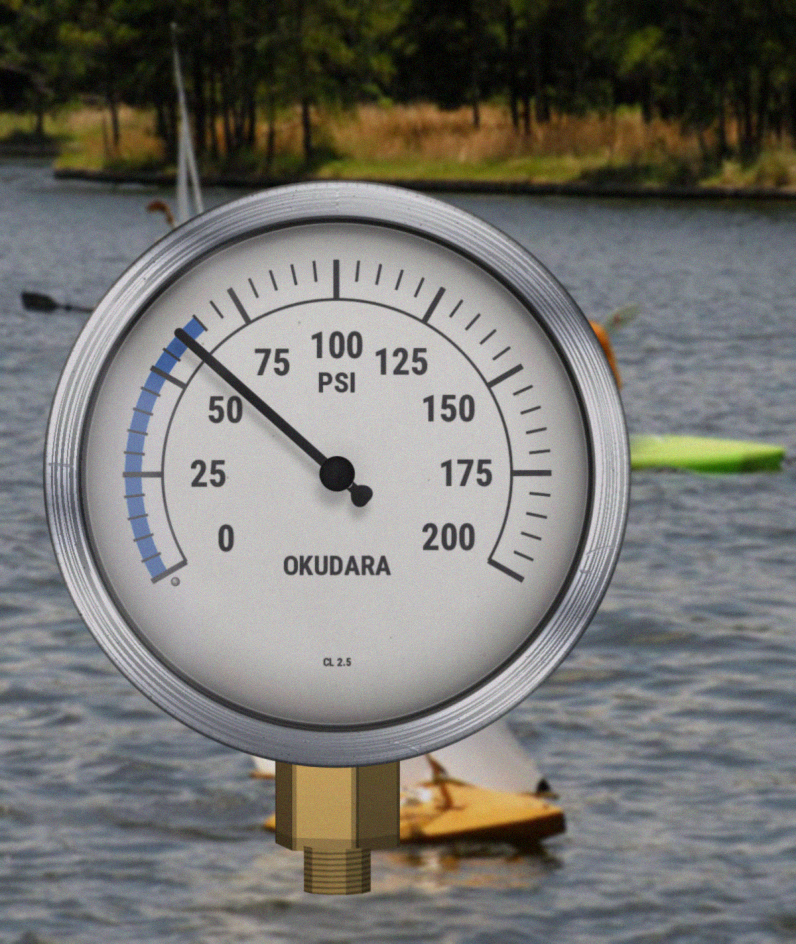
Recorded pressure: 60 psi
